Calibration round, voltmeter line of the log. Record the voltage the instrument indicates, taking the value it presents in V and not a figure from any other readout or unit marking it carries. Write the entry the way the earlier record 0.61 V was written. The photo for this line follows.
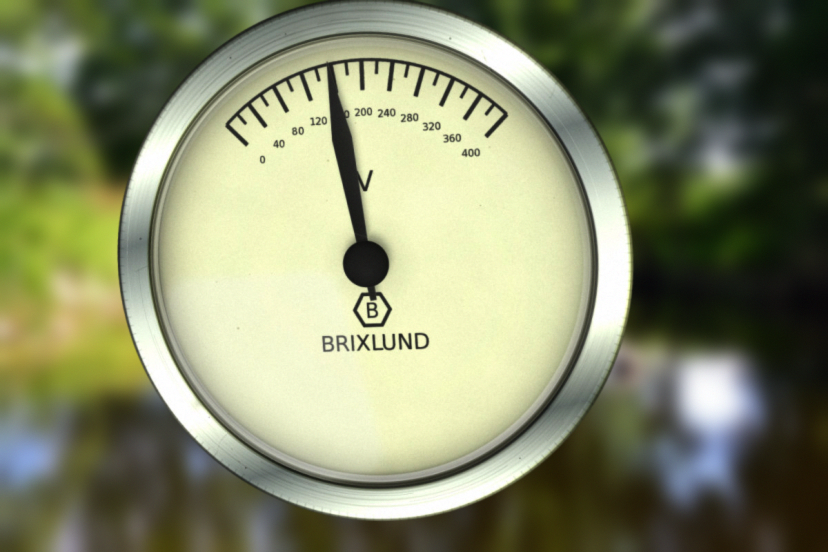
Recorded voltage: 160 V
